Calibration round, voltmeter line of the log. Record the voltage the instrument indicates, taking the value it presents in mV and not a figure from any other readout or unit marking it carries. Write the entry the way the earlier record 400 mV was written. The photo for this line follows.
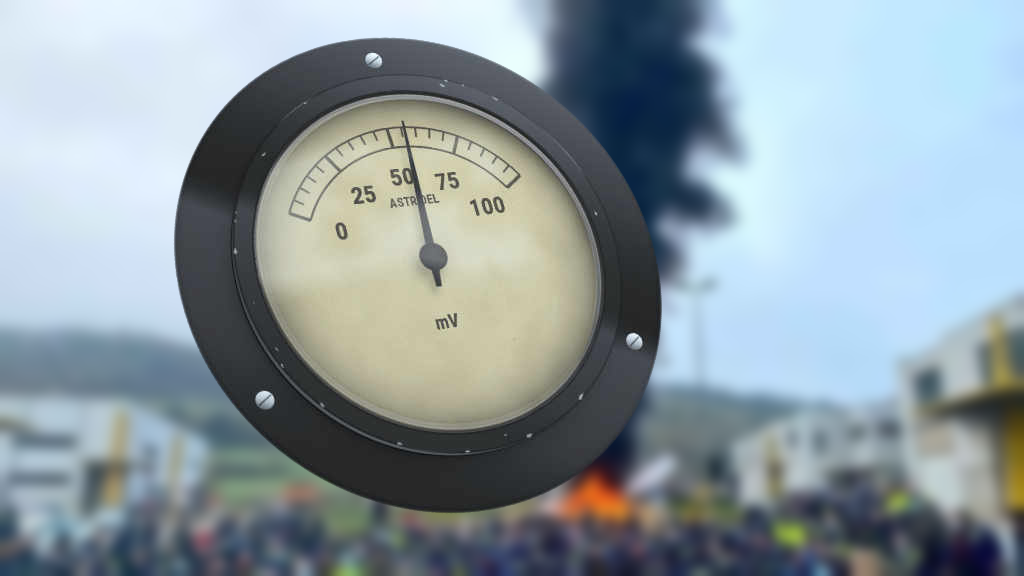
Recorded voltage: 55 mV
